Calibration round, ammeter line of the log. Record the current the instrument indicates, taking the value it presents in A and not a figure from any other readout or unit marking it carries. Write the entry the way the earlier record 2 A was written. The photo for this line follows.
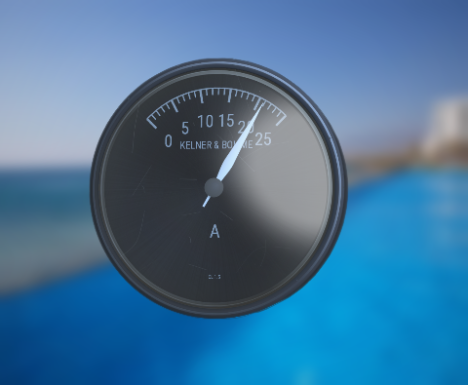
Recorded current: 21 A
